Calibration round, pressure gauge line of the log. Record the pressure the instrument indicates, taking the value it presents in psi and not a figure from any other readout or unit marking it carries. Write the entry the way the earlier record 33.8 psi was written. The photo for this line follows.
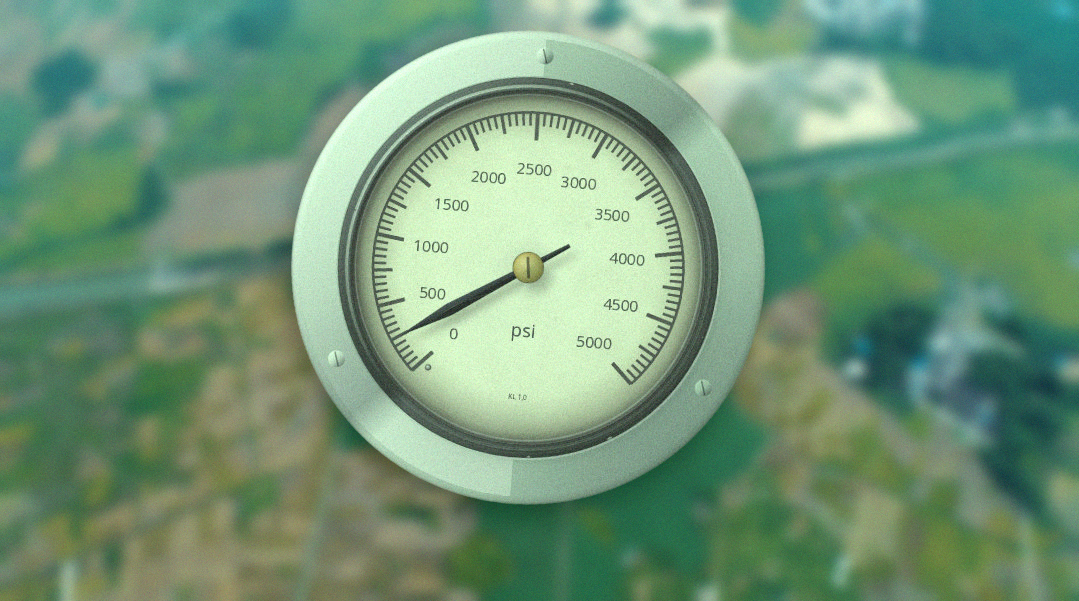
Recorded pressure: 250 psi
